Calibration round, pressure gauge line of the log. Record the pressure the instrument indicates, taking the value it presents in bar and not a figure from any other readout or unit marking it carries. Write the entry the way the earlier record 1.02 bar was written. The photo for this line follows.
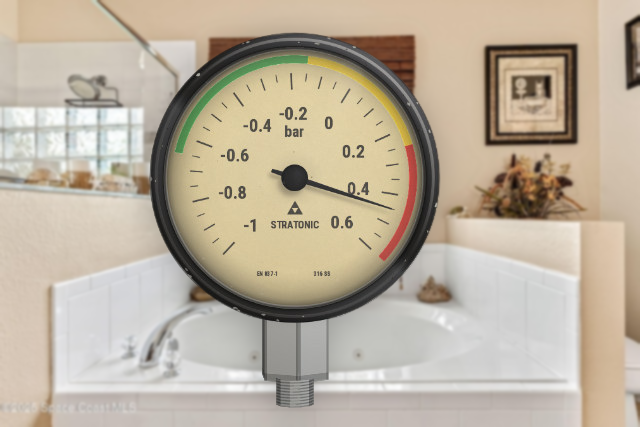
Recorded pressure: 0.45 bar
